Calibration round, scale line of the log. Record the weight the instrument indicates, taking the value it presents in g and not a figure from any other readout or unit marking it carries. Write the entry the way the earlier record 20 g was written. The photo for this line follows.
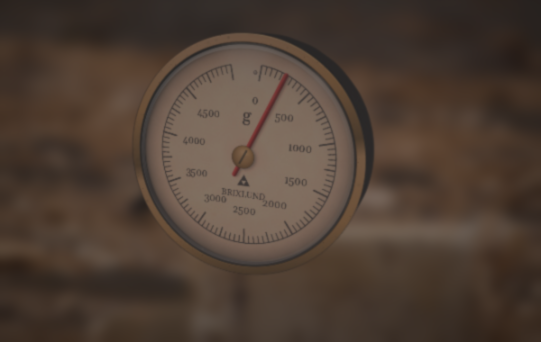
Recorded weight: 250 g
